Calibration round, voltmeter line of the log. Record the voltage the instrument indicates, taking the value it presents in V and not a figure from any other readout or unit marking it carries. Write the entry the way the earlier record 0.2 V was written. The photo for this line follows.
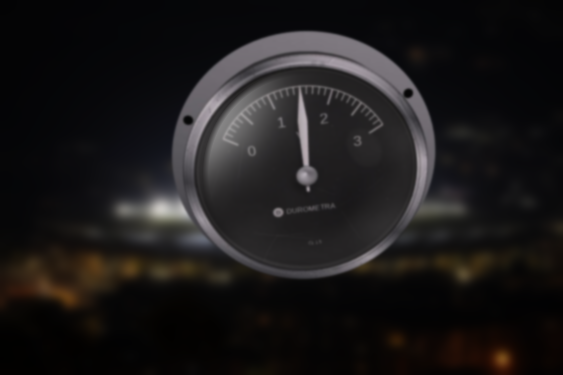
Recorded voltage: 1.5 V
